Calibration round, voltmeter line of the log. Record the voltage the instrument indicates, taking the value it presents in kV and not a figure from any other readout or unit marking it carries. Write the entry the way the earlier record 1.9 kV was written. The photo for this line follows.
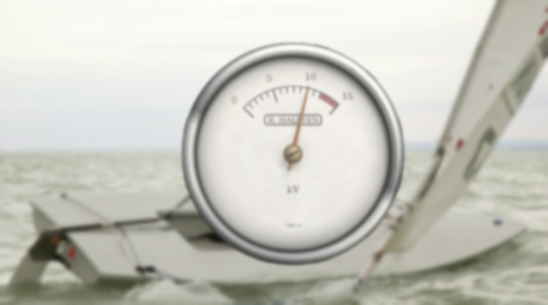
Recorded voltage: 10 kV
